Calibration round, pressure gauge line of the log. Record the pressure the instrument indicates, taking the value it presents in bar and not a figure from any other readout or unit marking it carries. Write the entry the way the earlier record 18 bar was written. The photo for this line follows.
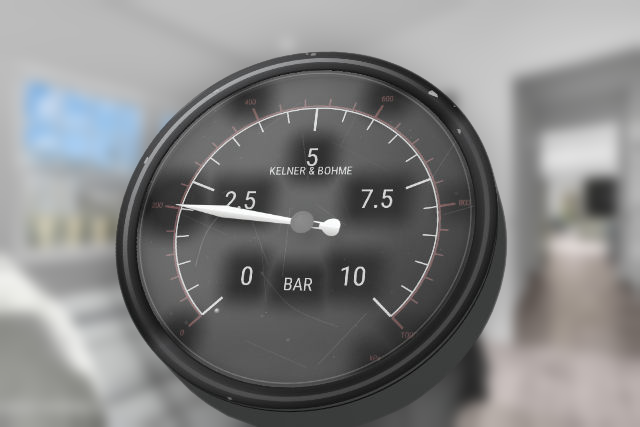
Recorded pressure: 2 bar
